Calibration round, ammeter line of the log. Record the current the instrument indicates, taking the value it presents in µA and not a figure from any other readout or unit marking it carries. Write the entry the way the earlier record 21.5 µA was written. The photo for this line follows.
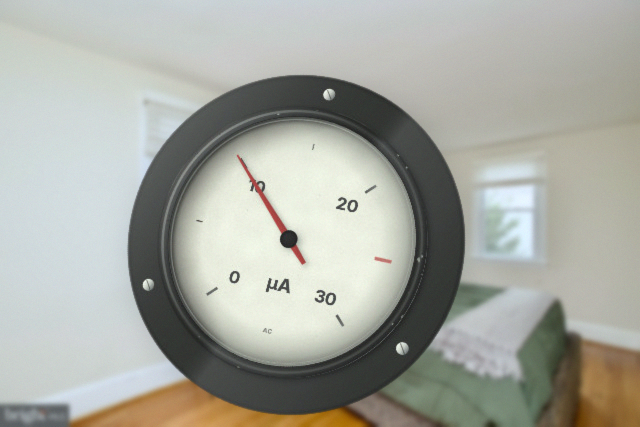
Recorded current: 10 µA
